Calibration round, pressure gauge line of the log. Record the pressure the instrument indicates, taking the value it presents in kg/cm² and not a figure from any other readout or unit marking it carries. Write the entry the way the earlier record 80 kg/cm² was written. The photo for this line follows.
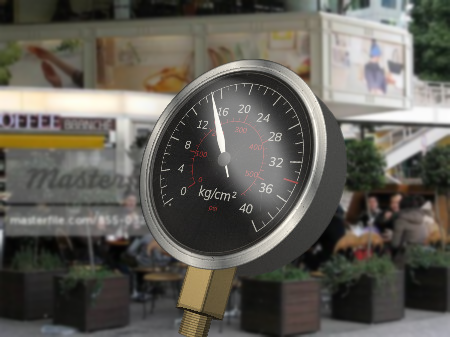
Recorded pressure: 15 kg/cm²
